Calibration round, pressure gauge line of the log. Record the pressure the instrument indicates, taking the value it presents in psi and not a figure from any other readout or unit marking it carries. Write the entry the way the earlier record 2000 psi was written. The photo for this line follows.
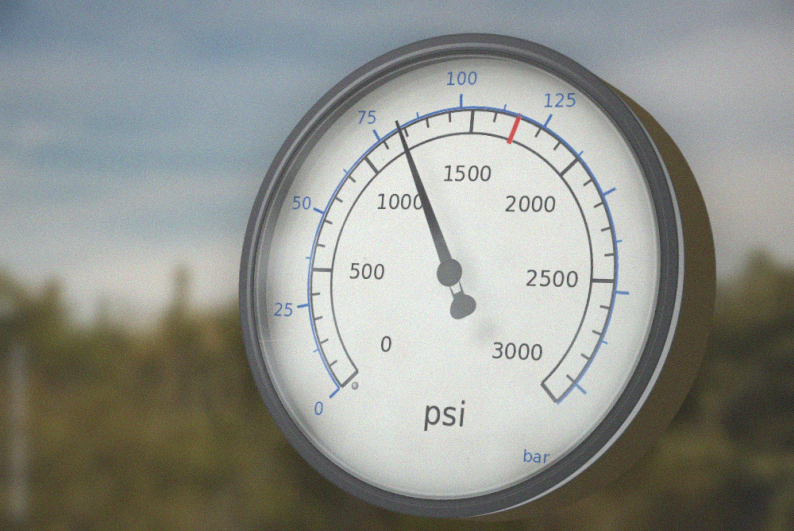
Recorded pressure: 1200 psi
